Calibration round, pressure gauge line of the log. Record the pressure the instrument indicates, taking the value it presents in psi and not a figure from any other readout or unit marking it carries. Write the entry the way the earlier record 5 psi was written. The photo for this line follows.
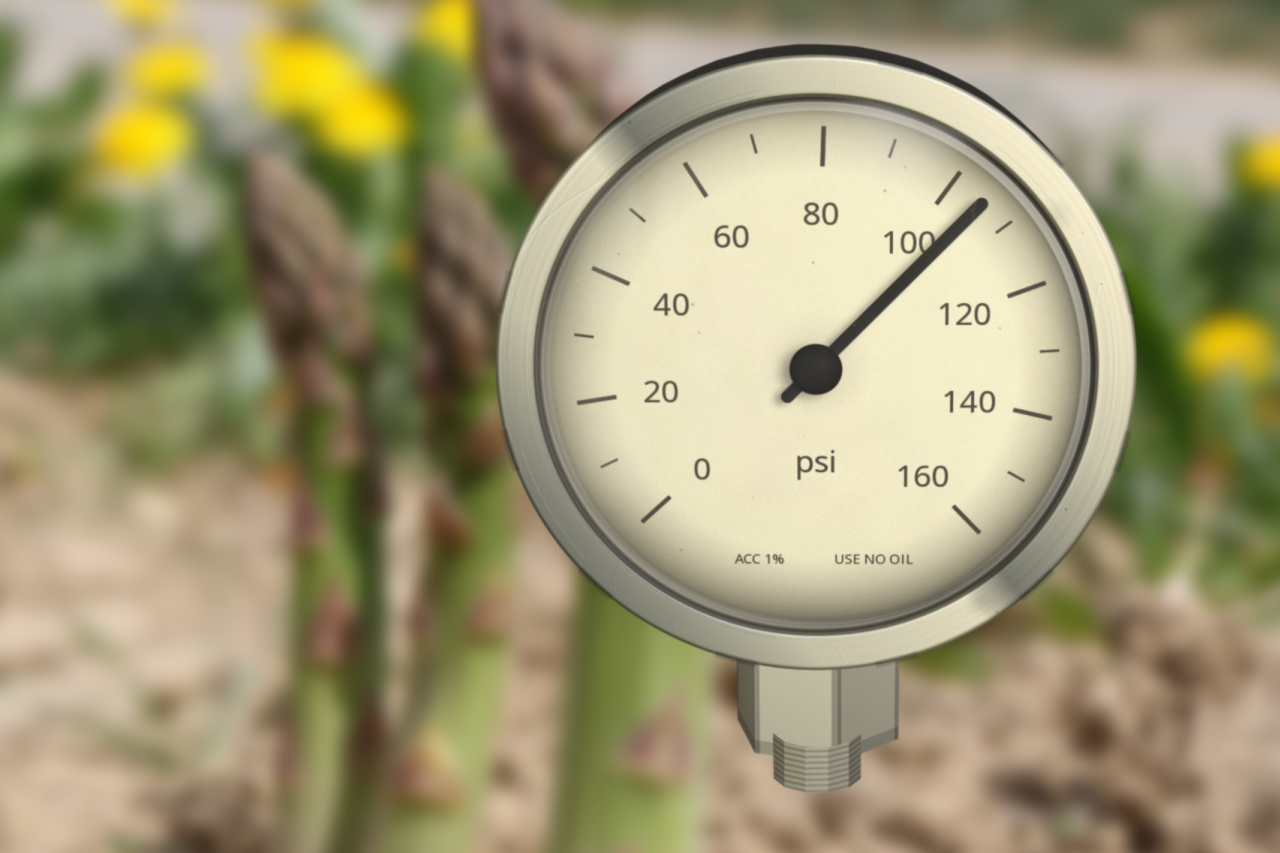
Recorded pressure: 105 psi
